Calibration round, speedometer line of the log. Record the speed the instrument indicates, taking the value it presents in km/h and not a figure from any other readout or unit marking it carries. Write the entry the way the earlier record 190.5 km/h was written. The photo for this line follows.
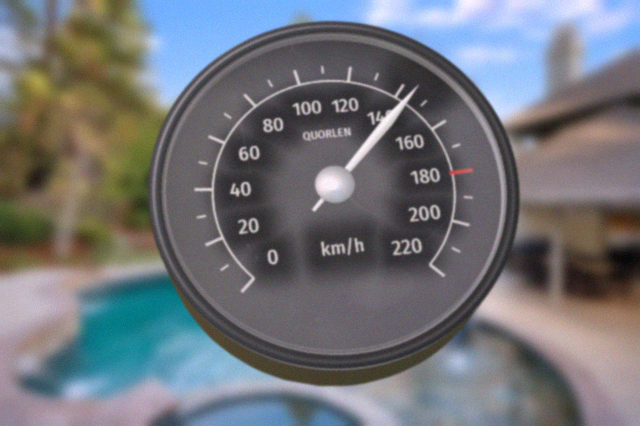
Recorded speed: 145 km/h
